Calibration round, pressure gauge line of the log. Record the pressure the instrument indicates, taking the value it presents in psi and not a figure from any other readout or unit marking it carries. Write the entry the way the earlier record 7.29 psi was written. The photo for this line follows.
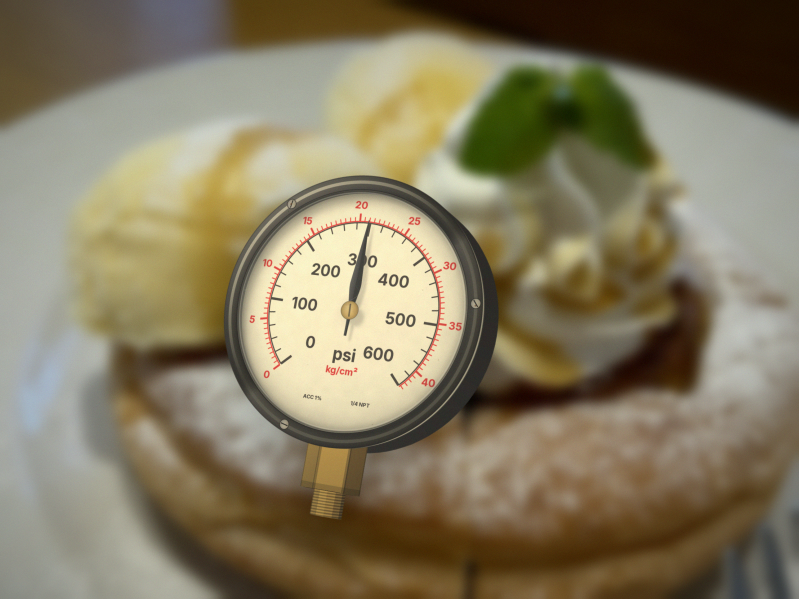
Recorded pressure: 300 psi
